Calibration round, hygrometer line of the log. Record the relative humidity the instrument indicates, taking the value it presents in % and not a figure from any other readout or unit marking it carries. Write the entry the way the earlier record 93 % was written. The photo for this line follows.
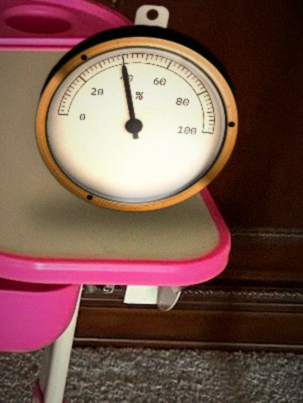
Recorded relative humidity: 40 %
